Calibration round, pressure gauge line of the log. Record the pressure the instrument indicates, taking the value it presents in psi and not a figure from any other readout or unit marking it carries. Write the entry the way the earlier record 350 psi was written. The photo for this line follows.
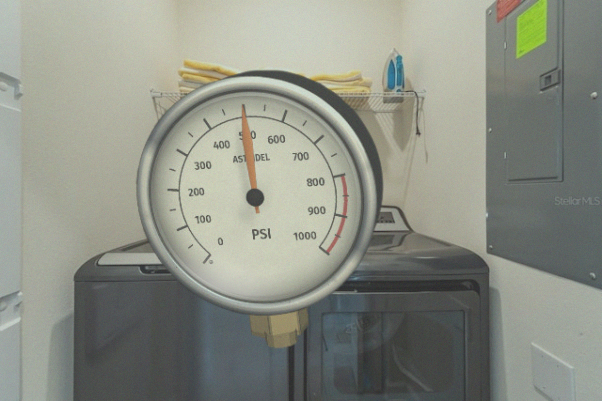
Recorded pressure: 500 psi
